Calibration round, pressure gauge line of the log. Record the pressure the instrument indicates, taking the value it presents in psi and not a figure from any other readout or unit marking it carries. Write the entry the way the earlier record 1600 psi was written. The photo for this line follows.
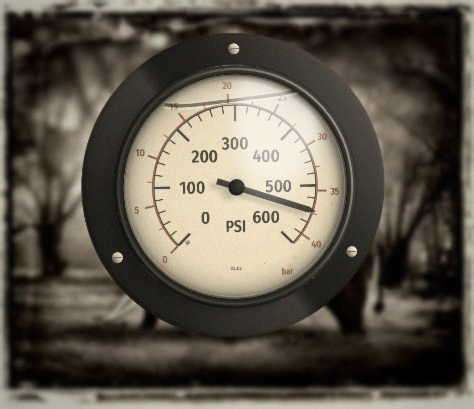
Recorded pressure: 540 psi
